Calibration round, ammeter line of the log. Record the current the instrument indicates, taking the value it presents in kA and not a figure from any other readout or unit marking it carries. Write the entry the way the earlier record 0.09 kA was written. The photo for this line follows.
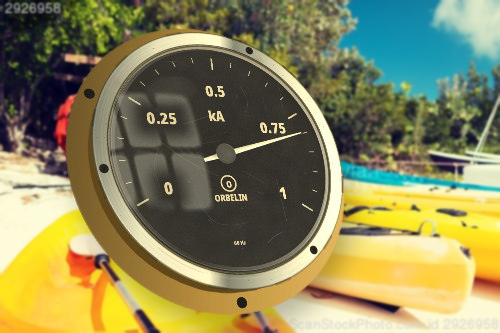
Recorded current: 0.8 kA
